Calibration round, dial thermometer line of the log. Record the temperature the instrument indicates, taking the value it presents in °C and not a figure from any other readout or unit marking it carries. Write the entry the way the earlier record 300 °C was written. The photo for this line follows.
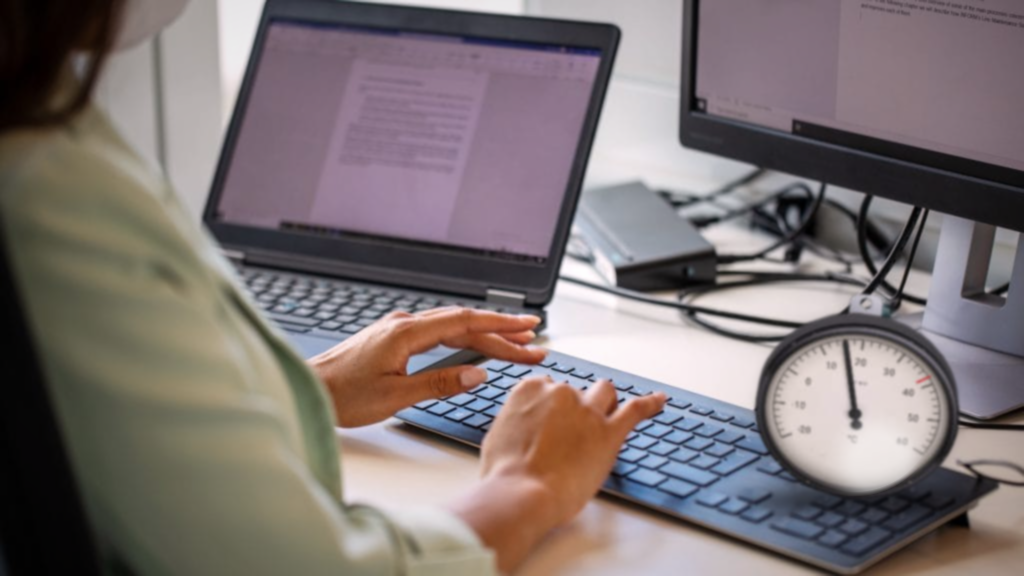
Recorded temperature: 16 °C
